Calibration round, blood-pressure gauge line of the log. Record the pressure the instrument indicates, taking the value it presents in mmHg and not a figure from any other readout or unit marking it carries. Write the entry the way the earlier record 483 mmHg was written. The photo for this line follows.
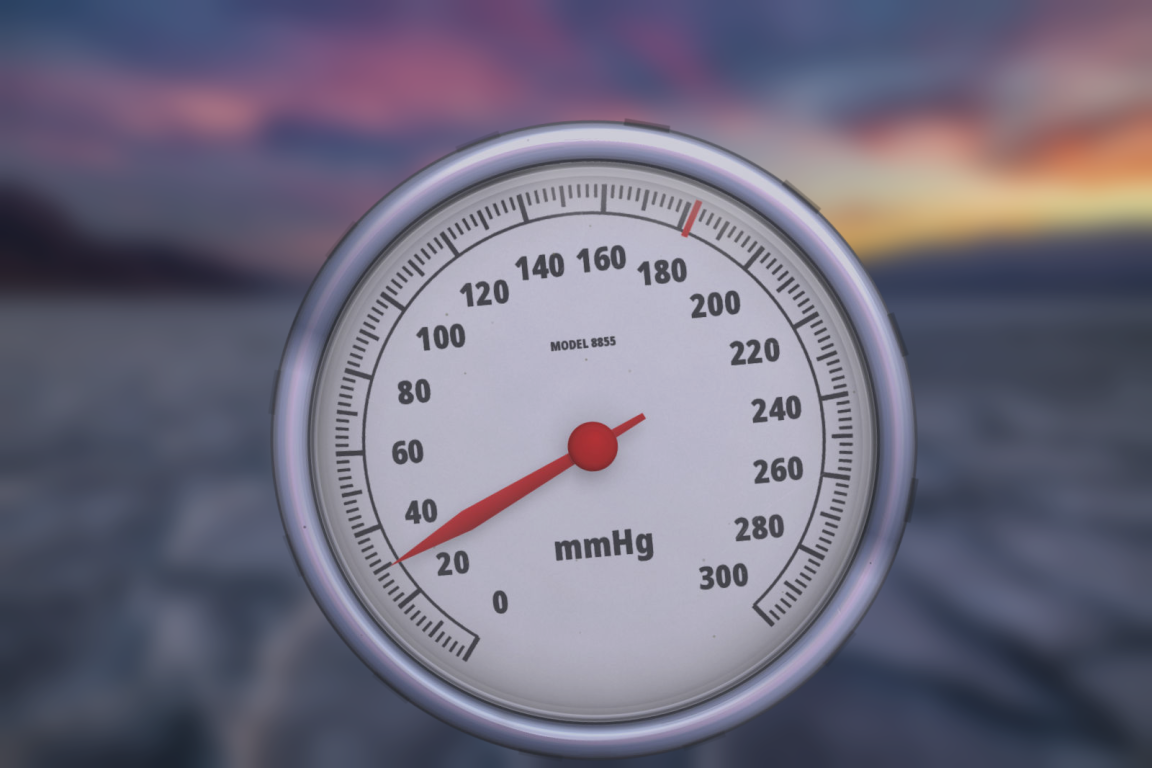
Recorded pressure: 30 mmHg
